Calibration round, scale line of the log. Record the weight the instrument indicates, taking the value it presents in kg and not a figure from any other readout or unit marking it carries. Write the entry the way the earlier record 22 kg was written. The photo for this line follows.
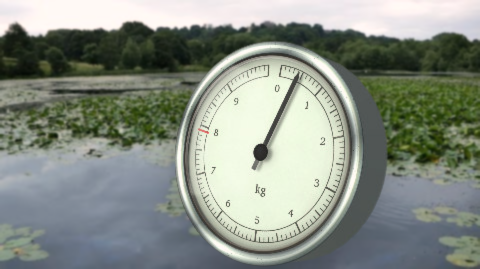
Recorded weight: 0.5 kg
